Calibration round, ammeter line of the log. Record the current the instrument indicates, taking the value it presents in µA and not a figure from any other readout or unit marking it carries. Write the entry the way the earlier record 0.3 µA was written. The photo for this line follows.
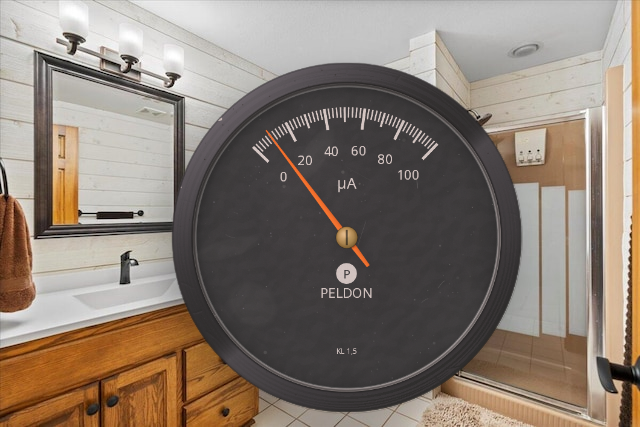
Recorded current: 10 µA
